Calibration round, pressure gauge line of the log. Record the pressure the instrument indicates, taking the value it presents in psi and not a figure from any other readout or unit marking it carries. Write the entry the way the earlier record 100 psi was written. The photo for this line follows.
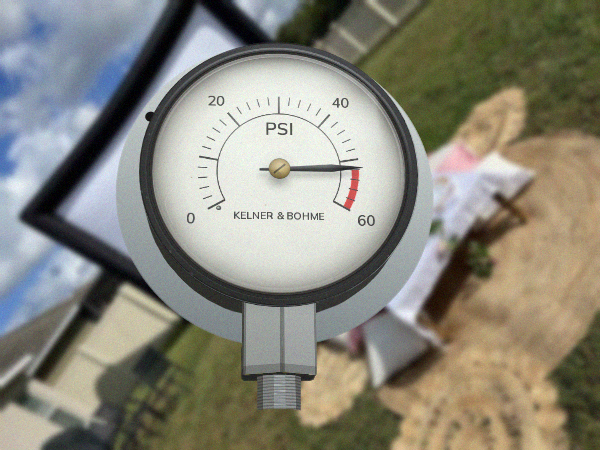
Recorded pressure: 52 psi
